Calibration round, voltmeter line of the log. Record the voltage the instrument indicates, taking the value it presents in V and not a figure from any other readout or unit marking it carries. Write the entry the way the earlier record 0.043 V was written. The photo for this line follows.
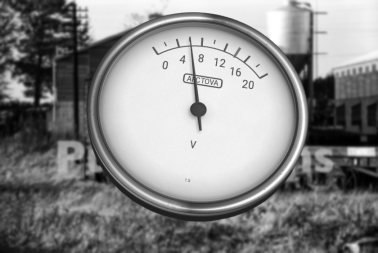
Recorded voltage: 6 V
